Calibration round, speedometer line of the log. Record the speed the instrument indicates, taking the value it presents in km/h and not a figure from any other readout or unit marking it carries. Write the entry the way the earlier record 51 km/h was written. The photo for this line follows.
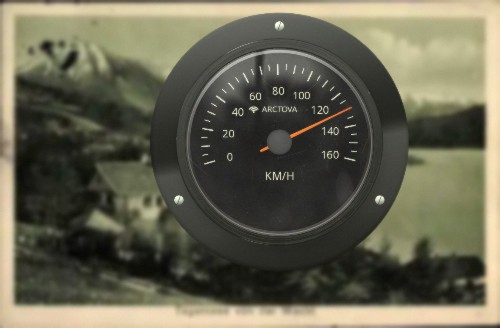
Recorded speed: 130 km/h
